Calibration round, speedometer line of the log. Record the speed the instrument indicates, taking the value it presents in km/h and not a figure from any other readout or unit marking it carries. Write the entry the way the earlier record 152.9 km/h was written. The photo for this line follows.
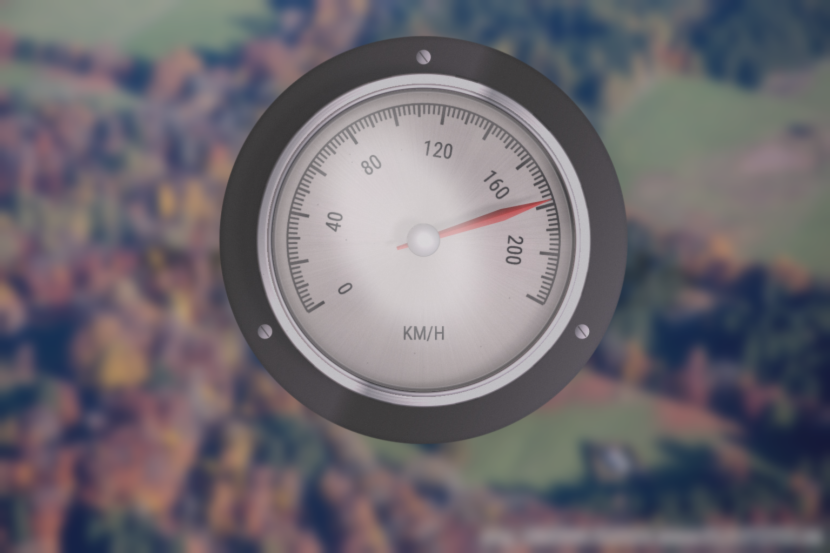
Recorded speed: 178 km/h
